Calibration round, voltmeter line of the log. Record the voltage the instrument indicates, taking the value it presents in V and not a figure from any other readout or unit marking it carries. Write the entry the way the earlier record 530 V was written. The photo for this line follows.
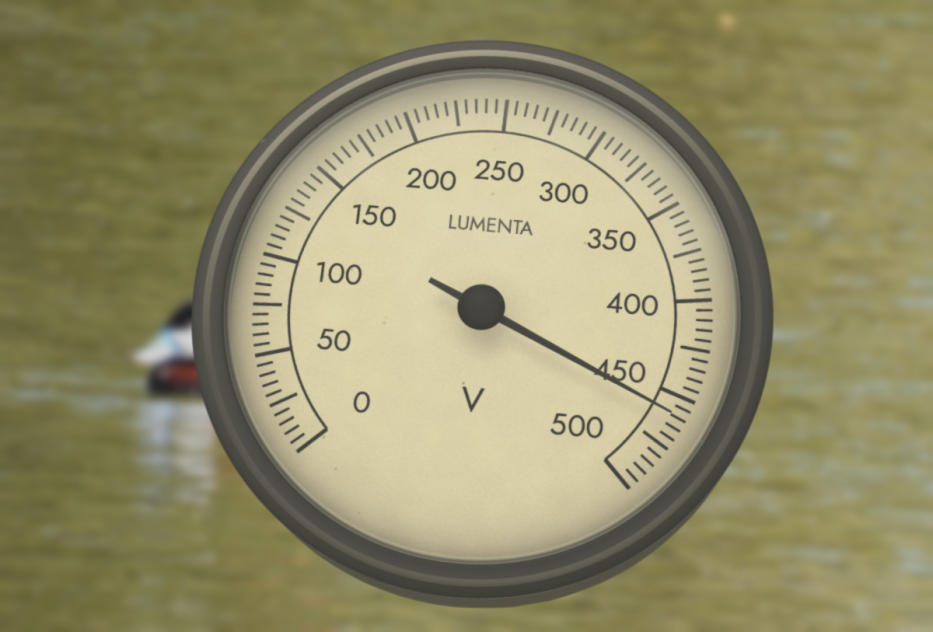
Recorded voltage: 460 V
